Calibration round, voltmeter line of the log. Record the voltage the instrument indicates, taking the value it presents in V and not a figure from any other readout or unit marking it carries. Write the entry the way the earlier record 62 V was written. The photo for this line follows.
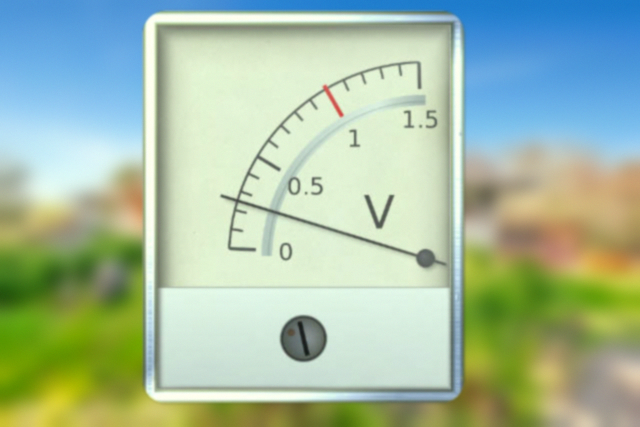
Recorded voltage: 0.25 V
